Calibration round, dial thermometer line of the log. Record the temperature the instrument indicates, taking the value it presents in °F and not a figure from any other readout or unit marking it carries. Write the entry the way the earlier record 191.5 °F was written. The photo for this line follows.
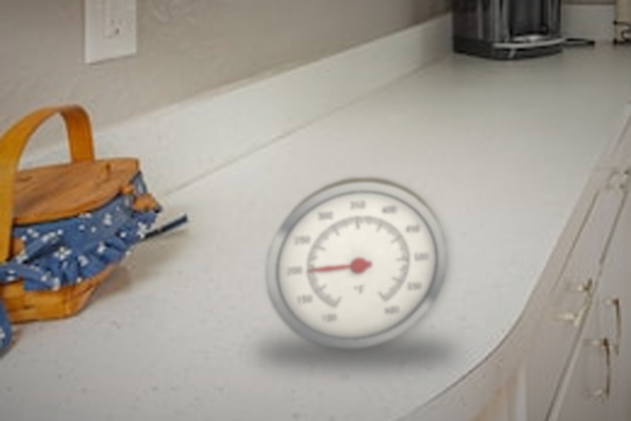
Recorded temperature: 200 °F
